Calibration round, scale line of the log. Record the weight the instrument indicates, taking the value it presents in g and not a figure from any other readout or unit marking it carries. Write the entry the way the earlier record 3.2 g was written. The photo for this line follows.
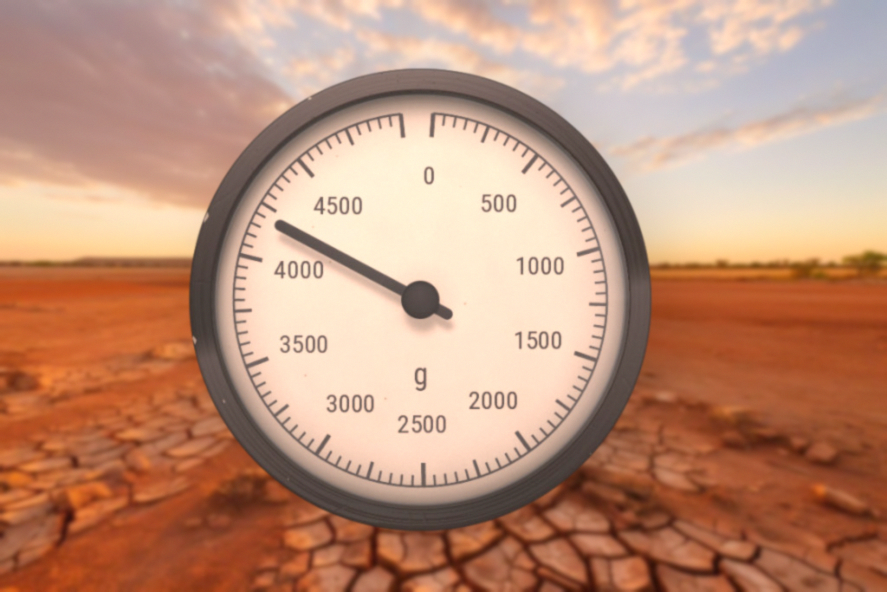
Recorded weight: 4200 g
